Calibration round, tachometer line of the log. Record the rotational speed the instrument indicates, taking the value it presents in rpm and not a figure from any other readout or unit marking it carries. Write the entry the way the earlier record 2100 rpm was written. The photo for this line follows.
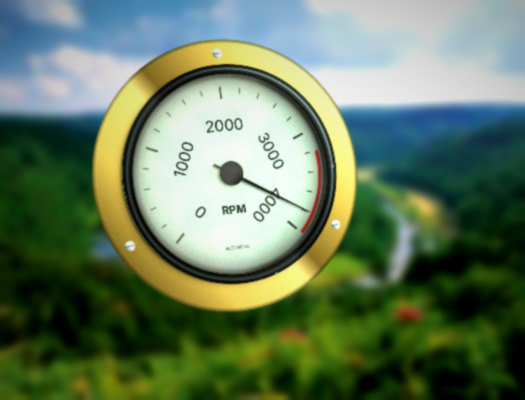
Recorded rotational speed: 3800 rpm
